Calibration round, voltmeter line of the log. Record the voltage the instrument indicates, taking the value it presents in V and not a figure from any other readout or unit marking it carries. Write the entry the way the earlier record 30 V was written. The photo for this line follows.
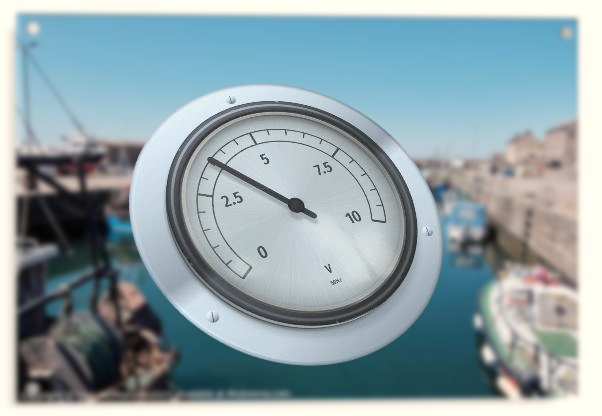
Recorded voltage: 3.5 V
